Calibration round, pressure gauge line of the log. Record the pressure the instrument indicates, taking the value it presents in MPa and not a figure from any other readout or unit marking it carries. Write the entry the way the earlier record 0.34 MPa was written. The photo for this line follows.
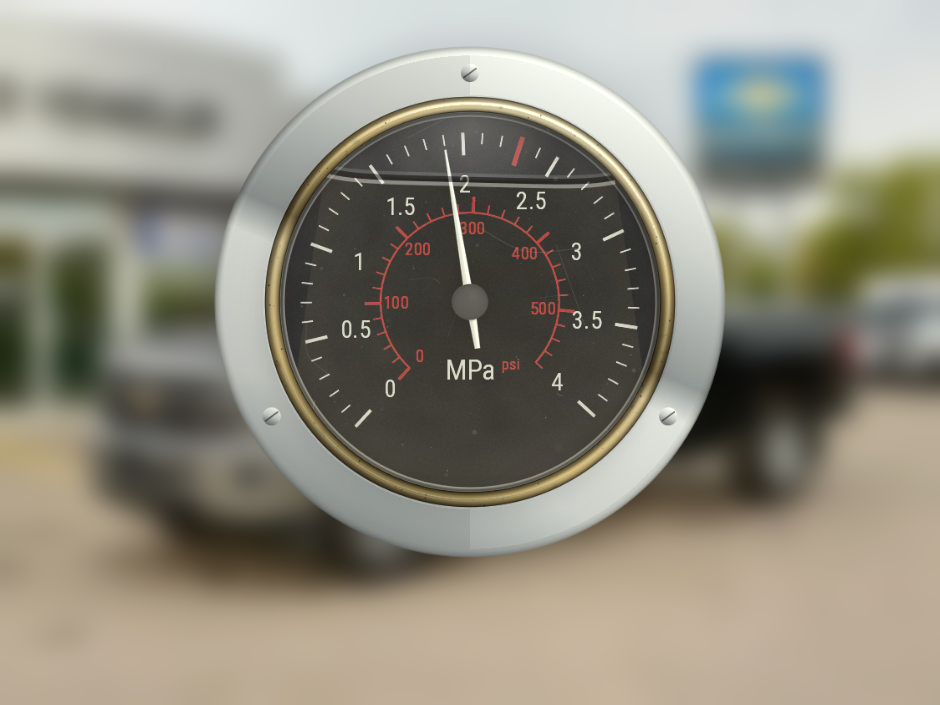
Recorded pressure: 1.9 MPa
